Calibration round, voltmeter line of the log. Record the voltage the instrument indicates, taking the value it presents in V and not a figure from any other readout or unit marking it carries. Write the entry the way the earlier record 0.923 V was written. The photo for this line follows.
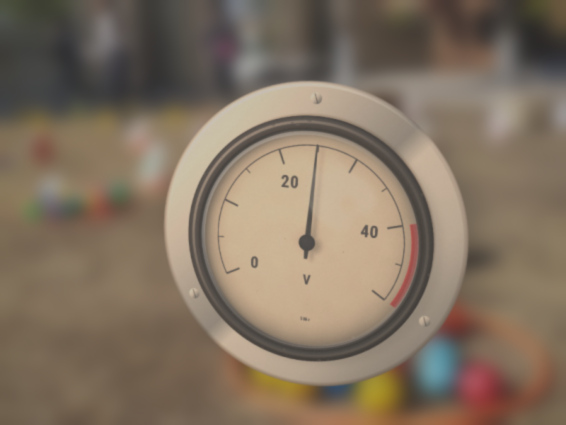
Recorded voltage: 25 V
